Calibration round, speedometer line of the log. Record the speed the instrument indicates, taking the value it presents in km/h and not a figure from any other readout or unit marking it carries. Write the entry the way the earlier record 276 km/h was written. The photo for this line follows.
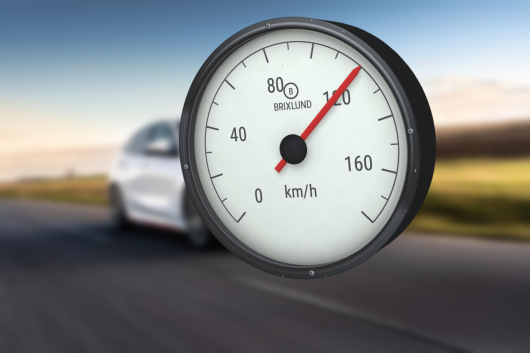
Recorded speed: 120 km/h
